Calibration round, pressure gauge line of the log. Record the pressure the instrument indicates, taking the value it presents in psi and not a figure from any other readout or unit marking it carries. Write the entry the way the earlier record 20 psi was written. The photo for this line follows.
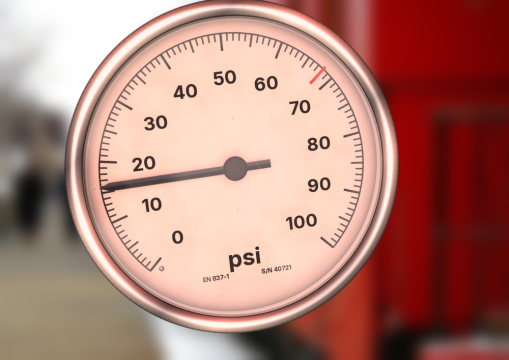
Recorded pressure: 16 psi
